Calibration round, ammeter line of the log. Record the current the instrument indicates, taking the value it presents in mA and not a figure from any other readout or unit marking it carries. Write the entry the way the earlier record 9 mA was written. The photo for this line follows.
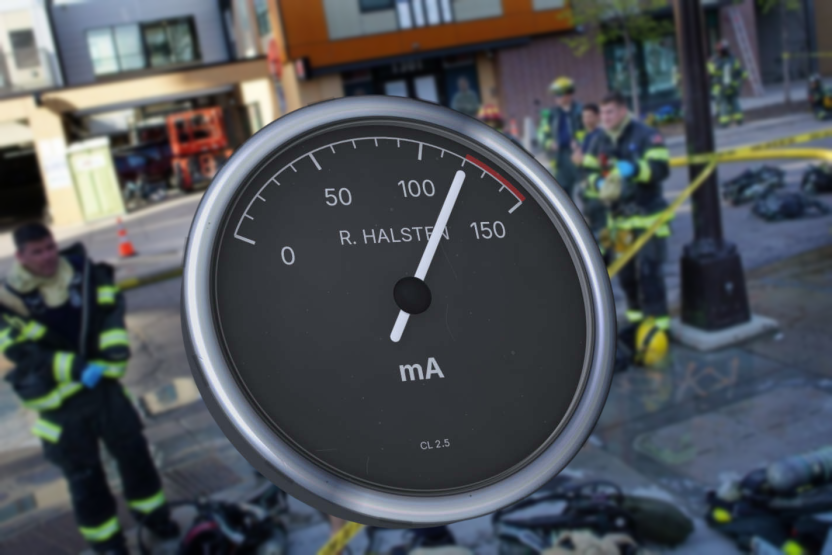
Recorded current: 120 mA
